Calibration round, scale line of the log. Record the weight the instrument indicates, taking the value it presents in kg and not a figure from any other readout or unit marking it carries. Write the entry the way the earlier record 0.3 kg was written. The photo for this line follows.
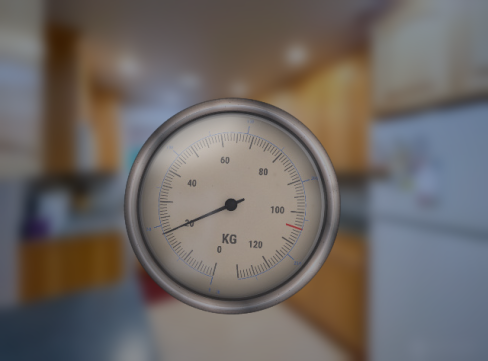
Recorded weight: 20 kg
